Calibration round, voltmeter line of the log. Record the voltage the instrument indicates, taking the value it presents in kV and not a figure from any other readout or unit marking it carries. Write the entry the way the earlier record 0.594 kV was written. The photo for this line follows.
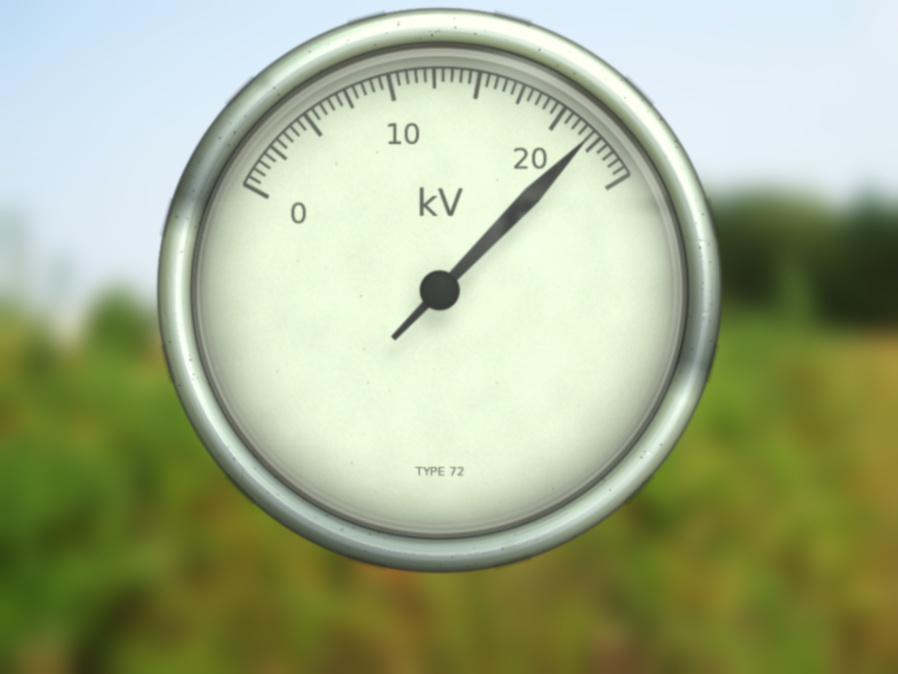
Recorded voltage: 22 kV
